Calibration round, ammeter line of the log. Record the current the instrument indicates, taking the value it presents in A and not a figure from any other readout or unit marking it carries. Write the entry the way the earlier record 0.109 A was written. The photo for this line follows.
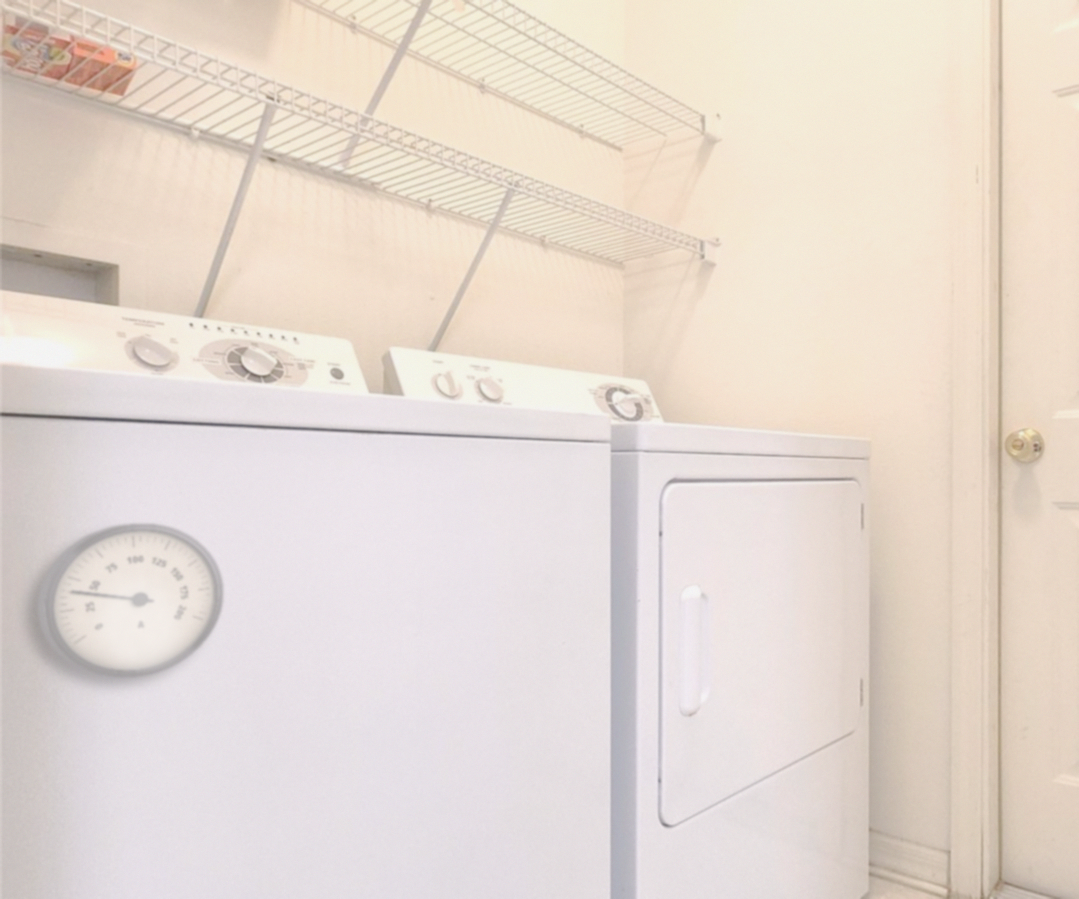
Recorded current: 40 A
